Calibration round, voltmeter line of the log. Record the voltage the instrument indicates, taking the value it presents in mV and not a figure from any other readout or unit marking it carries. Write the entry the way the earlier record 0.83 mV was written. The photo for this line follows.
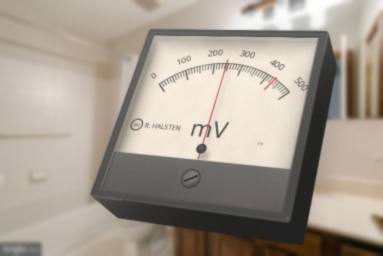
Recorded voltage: 250 mV
